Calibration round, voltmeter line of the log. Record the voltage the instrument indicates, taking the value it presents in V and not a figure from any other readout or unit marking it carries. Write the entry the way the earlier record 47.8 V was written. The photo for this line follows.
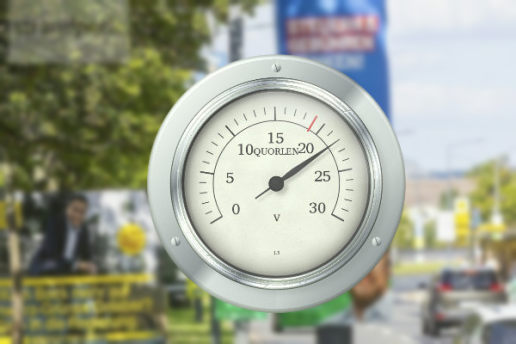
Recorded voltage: 22 V
